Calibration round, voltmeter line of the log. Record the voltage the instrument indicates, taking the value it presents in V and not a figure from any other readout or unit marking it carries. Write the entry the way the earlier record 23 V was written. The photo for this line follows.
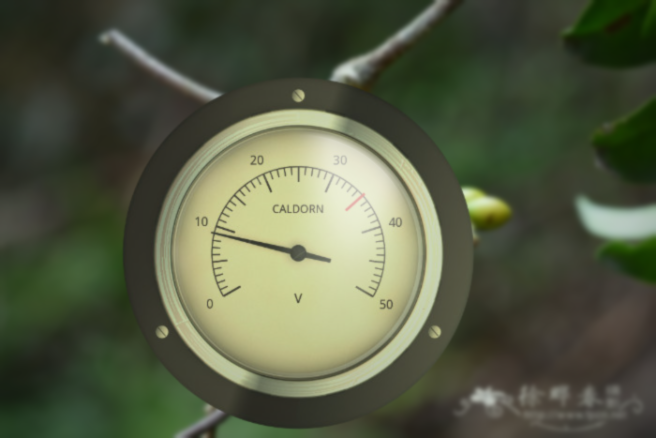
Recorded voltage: 9 V
